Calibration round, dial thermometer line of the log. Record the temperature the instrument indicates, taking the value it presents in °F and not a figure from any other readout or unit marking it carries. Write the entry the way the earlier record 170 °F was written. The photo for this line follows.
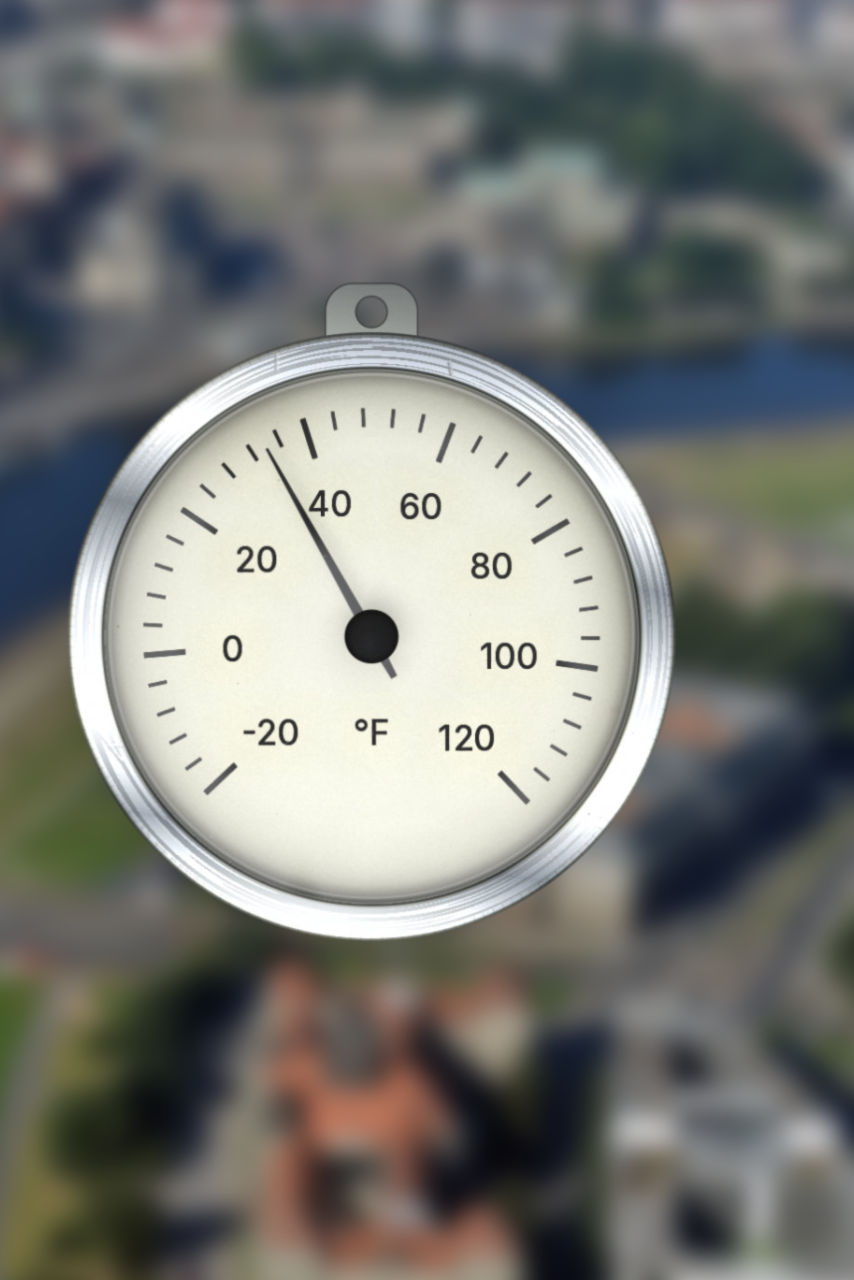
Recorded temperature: 34 °F
